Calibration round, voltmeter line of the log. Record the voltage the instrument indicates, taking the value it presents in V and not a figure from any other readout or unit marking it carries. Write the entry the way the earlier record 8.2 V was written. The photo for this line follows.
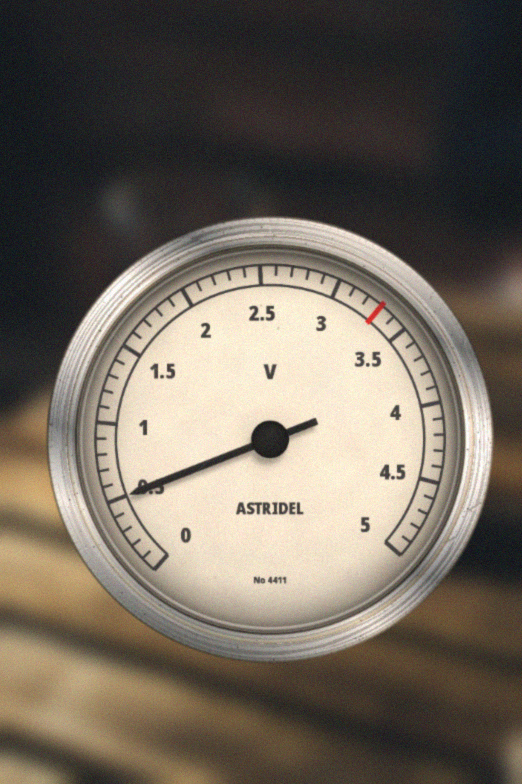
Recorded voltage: 0.5 V
